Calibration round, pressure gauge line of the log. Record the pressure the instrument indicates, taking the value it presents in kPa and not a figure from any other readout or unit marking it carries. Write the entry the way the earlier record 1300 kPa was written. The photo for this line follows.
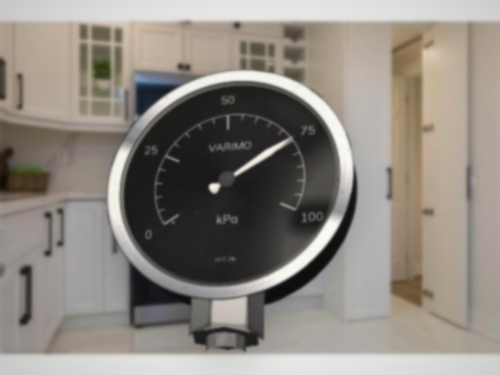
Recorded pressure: 75 kPa
